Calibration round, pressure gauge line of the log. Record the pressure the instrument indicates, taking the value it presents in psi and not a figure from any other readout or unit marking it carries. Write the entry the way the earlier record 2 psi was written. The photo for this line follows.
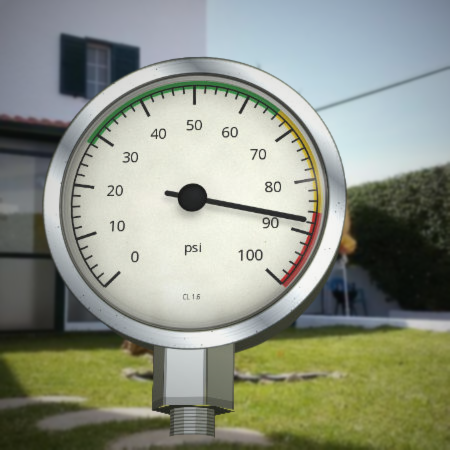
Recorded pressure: 88 psi
